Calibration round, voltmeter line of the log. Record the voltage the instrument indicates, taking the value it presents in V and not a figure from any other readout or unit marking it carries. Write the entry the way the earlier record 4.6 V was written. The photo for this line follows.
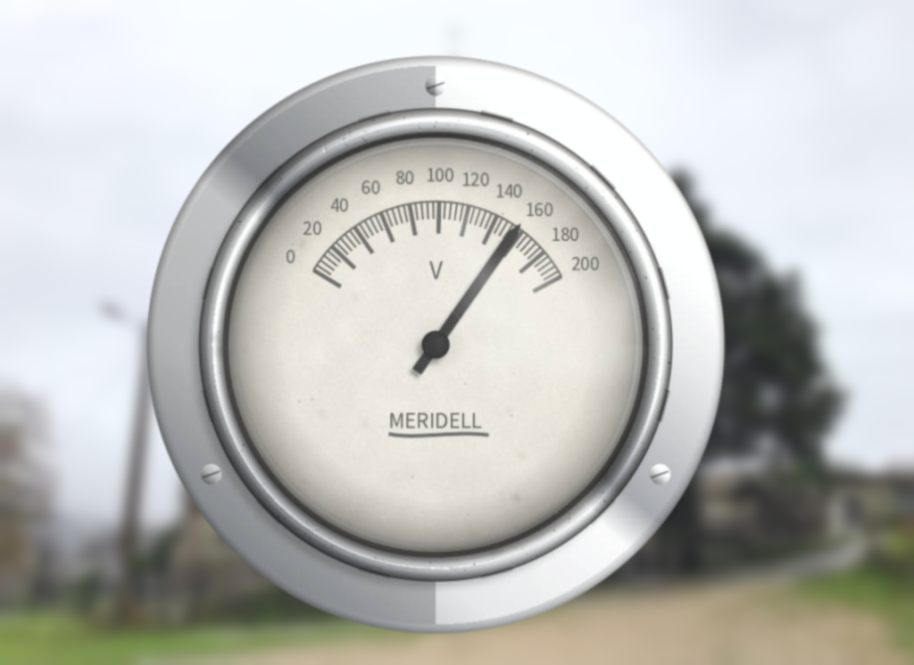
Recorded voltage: 156 V
